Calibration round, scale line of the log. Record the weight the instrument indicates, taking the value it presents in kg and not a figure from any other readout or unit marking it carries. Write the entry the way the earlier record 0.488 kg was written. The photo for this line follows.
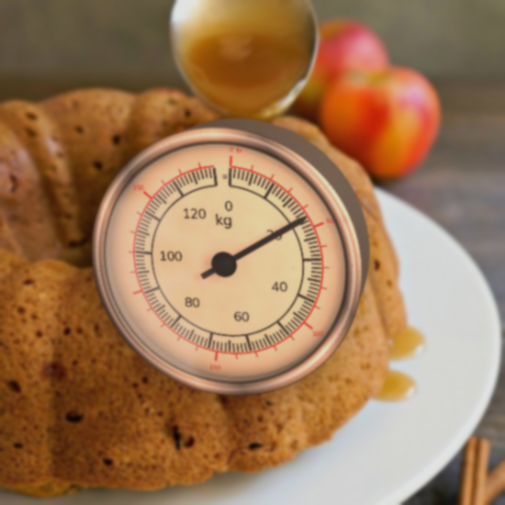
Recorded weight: 20 kg
